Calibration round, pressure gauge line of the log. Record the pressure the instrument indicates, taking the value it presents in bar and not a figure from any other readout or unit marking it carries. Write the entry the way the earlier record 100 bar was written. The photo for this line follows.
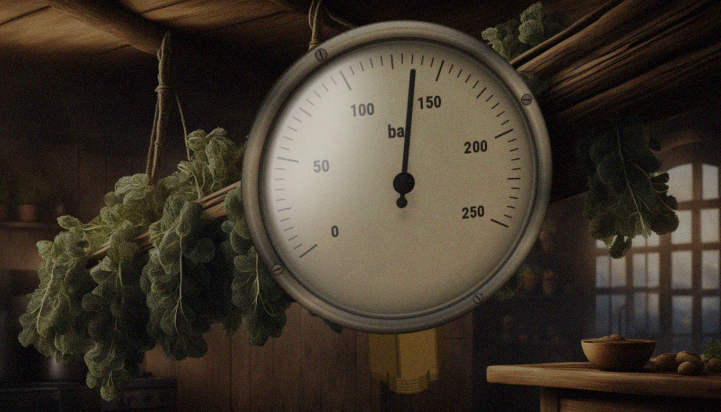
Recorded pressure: 135 bar
